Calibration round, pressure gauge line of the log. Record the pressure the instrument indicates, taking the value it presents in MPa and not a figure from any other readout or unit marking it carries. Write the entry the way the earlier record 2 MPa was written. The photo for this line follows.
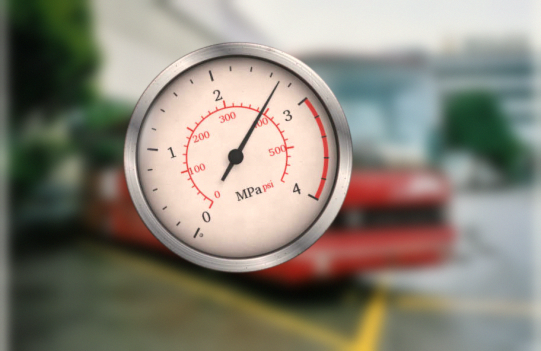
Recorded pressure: 2.7 MPa
